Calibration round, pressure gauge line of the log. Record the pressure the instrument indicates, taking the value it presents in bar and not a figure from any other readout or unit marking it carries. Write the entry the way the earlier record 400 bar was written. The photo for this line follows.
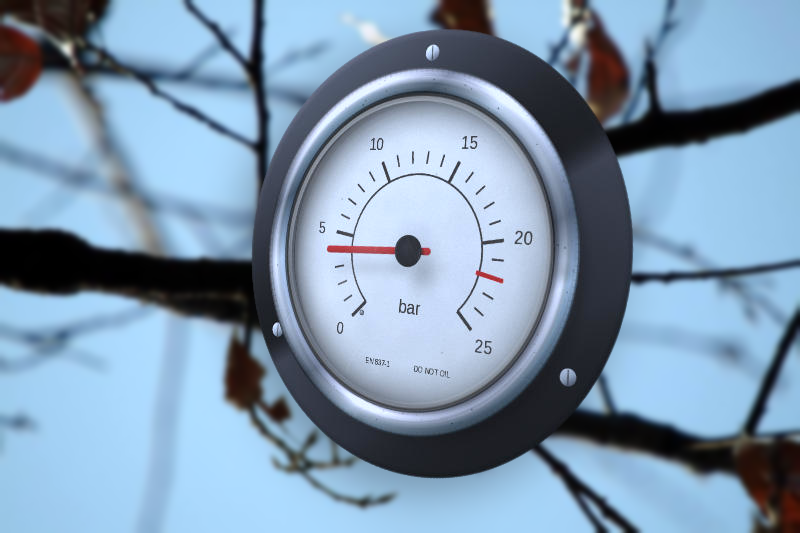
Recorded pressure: 4 bar
